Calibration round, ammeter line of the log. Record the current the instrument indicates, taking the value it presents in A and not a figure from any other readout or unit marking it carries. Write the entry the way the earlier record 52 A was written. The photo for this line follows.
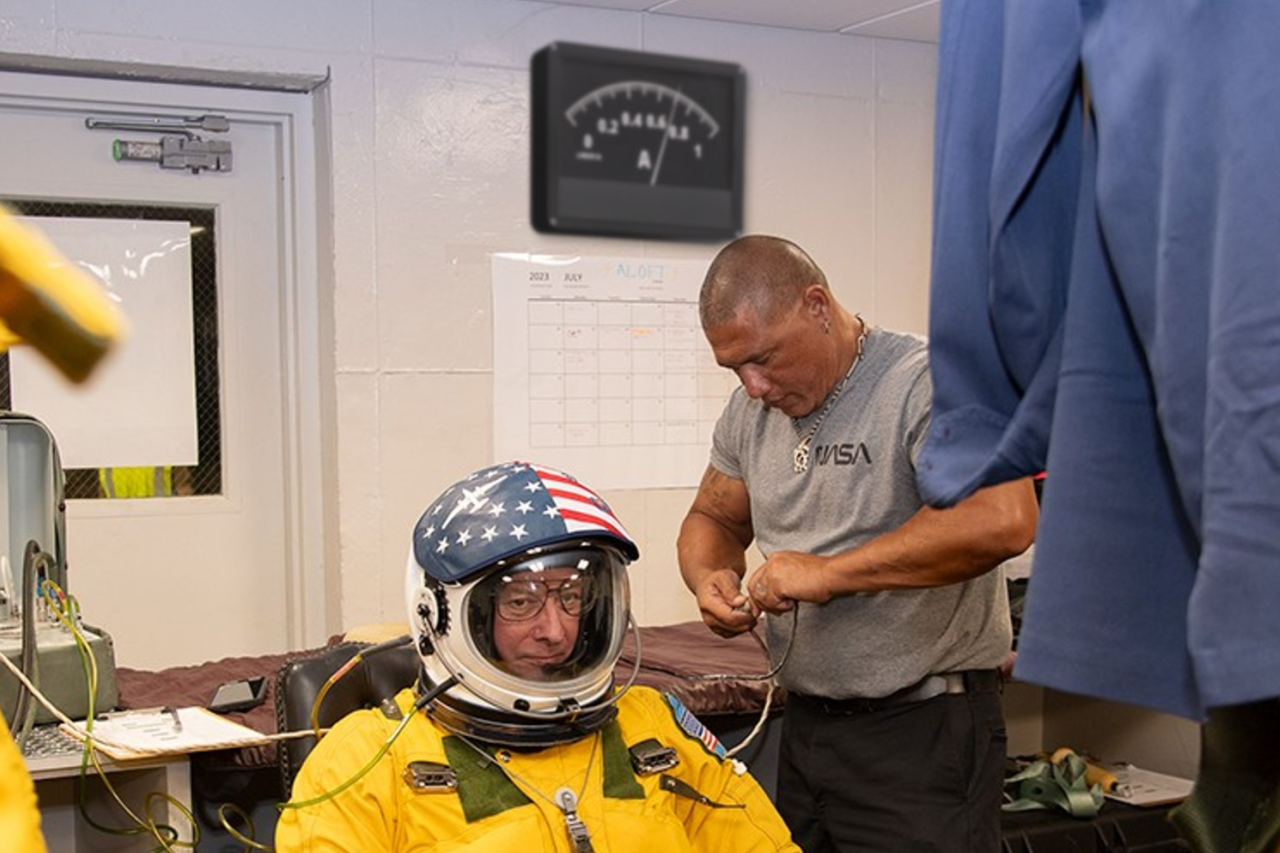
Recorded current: 0.7 A
